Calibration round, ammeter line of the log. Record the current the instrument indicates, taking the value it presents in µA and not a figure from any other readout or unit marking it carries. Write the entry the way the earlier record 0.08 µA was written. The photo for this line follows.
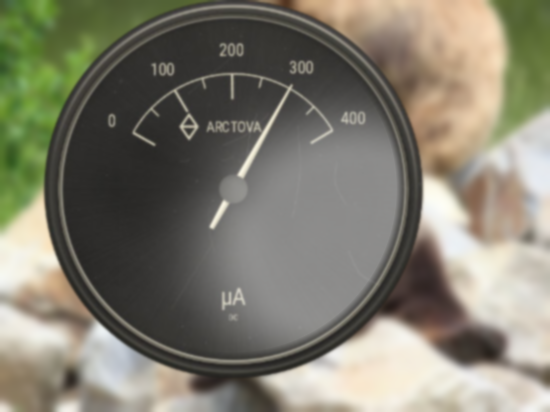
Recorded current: 300 µA
